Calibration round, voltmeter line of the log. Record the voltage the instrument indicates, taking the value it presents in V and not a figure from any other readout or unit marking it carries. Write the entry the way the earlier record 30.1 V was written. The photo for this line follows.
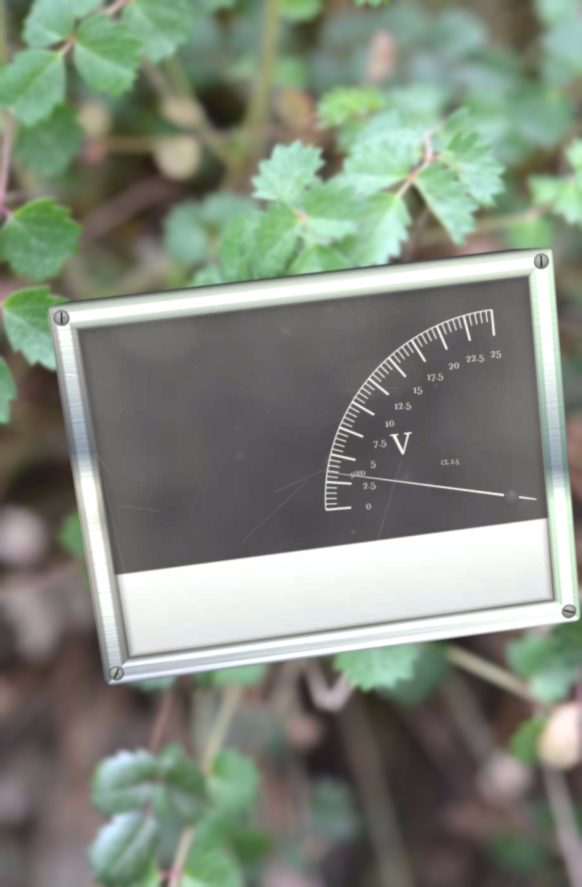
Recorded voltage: 3.5 V
